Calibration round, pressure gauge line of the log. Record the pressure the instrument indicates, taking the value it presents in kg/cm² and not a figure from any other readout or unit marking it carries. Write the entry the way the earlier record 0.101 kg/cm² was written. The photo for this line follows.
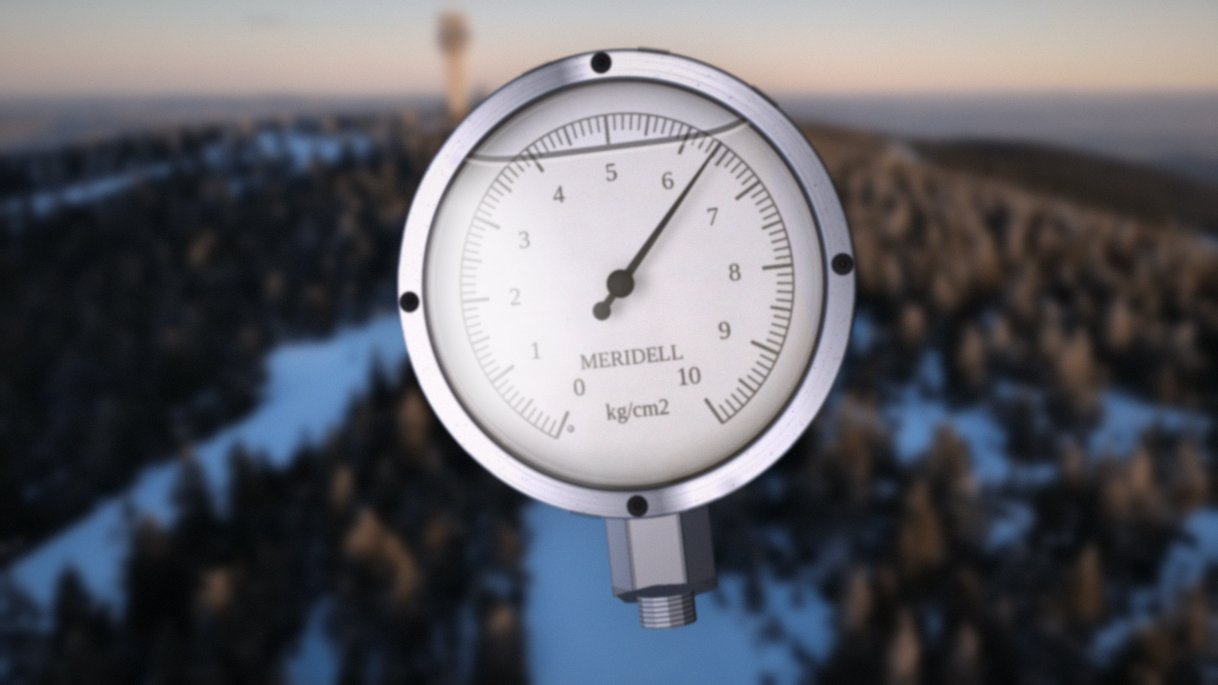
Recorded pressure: 6.4 kg/cm²
